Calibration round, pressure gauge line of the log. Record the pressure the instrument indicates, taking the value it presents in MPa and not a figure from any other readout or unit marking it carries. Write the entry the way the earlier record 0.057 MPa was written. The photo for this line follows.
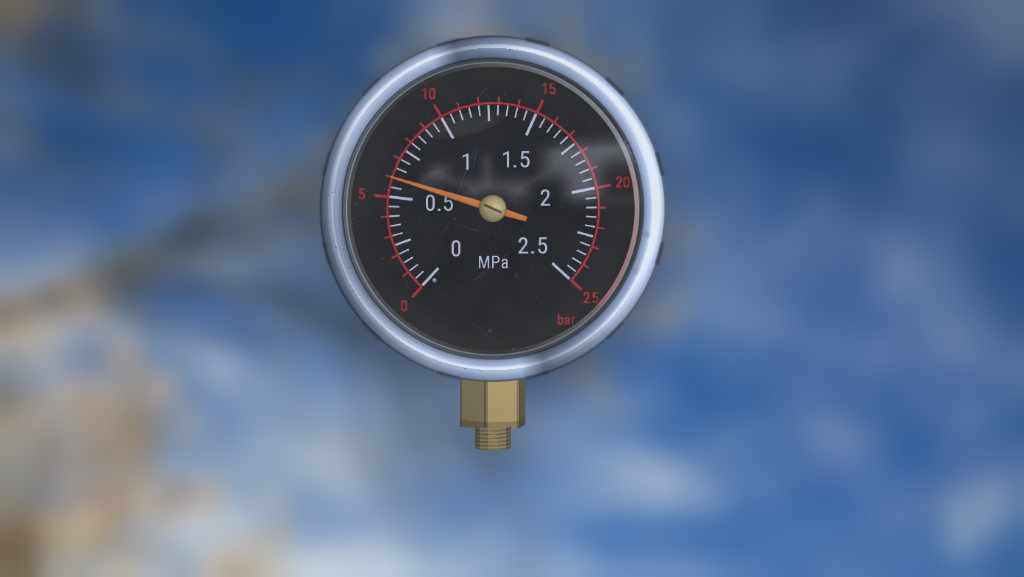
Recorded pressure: 0.6 MPa
